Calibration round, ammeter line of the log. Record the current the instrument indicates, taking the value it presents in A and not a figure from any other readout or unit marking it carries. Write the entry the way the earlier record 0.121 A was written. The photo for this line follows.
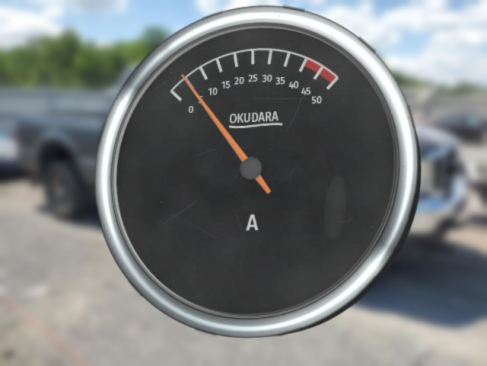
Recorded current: 5 A
